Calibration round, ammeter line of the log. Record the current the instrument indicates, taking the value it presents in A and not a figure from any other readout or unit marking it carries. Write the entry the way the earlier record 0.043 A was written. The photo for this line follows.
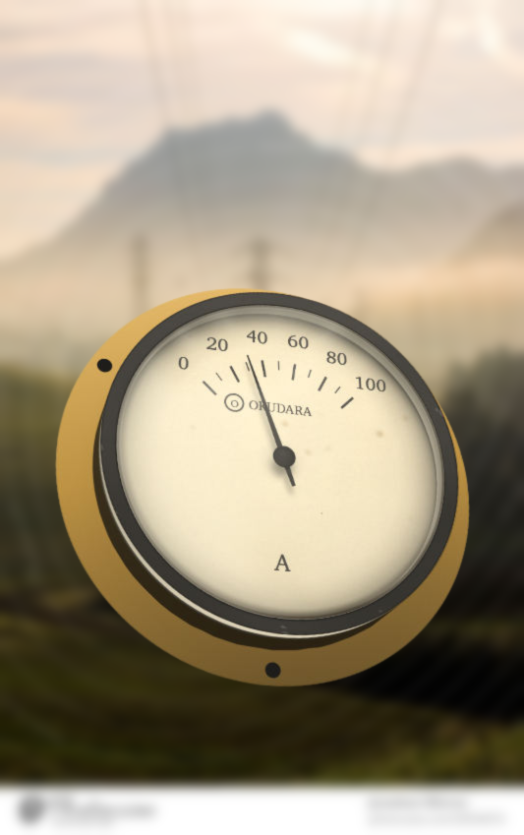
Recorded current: 30 A
